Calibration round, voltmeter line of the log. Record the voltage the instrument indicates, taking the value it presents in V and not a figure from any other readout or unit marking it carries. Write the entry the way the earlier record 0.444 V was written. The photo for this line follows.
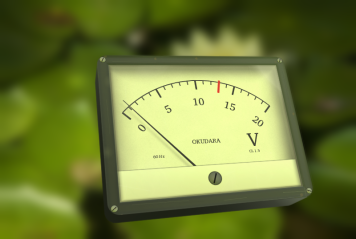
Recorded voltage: 1 V
